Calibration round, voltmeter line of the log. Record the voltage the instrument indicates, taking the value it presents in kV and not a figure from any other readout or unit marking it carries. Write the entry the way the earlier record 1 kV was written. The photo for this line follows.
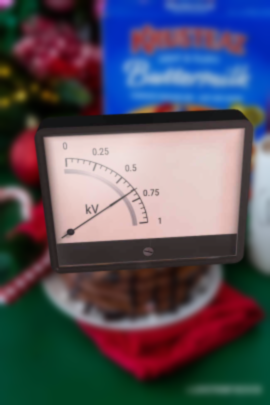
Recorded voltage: 0.65 kV
